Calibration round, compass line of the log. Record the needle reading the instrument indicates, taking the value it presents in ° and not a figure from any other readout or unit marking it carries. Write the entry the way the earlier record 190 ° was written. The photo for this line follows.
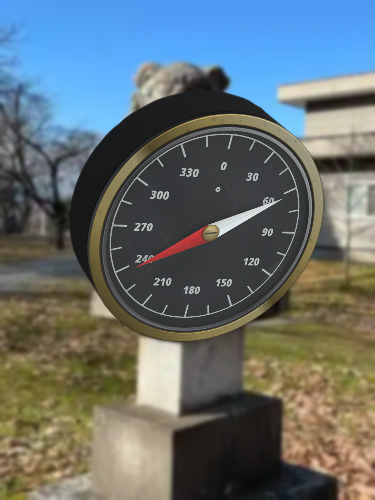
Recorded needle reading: 240 °
